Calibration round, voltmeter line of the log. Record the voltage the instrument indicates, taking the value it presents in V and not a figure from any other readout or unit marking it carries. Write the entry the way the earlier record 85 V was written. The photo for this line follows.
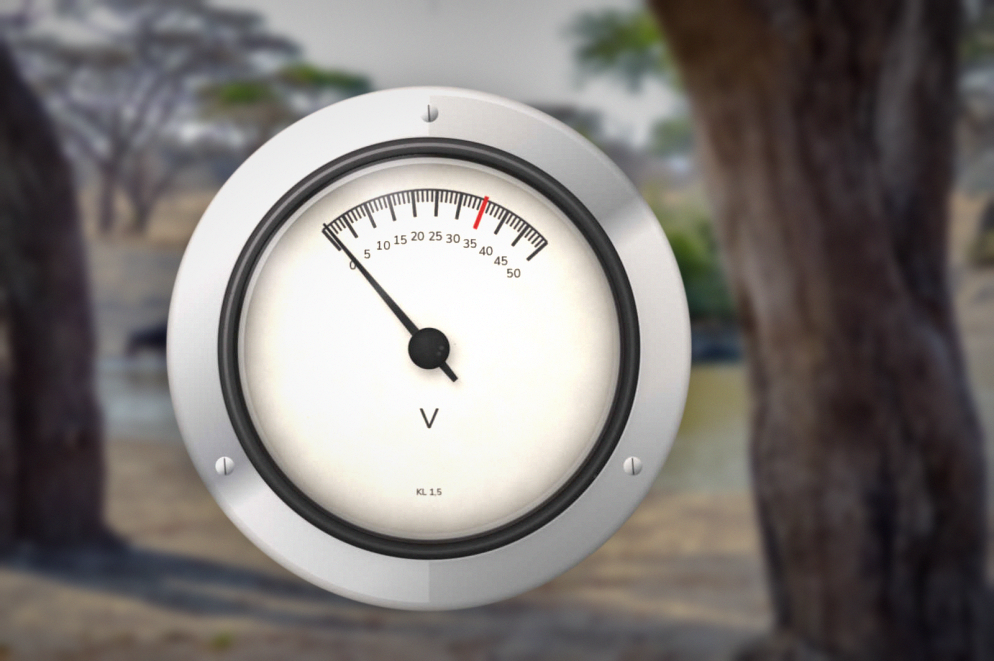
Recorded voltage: 1 V
